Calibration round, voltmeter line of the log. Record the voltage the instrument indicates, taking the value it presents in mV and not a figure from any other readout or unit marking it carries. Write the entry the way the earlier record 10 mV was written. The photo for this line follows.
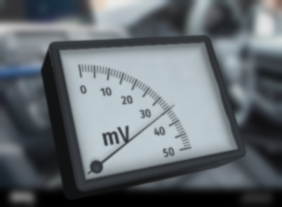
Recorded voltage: 35 mV
